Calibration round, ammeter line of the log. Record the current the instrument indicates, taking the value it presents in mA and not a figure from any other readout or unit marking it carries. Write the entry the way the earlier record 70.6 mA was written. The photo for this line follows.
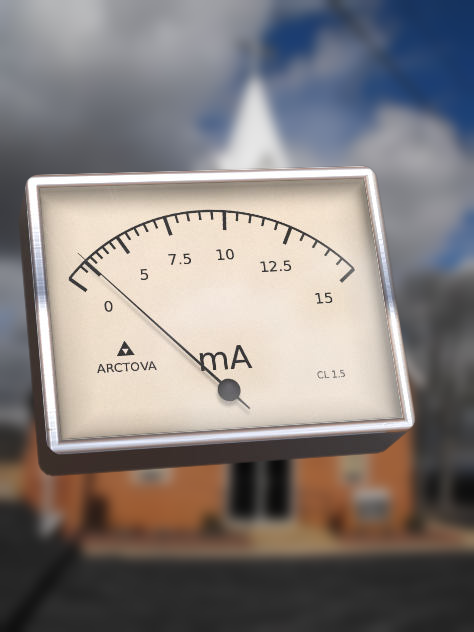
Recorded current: 2.5 mA
